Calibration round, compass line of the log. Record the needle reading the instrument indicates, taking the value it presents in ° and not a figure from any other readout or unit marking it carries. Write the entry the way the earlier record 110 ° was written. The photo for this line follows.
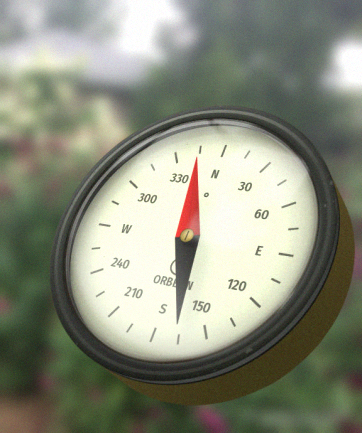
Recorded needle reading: 345 °
